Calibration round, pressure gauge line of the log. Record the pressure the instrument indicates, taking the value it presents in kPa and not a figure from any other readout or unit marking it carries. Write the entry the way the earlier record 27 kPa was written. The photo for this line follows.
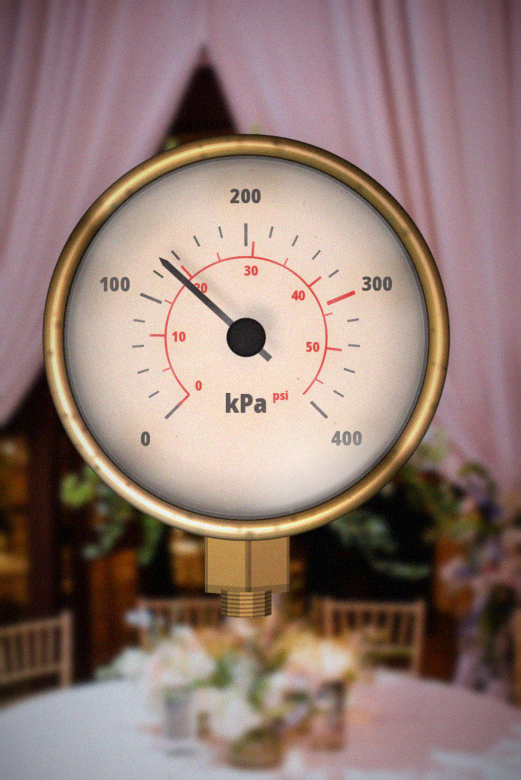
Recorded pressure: 130 kPa
